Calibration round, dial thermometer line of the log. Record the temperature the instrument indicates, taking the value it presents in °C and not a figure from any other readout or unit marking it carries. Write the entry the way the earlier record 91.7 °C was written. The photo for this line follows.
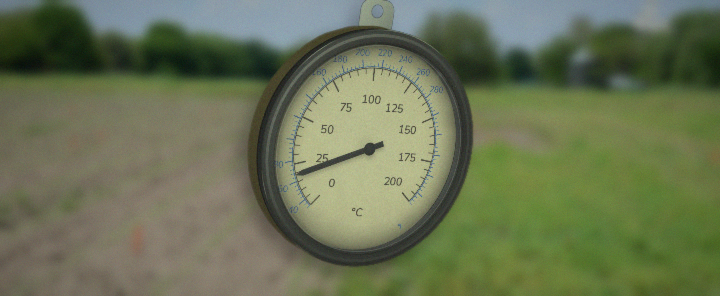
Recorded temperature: 20 °C
